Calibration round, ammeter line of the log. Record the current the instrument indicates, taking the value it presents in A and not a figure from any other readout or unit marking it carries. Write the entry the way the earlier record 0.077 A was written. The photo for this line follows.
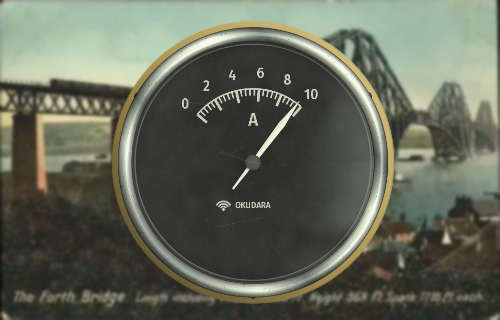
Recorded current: 9.6 A
